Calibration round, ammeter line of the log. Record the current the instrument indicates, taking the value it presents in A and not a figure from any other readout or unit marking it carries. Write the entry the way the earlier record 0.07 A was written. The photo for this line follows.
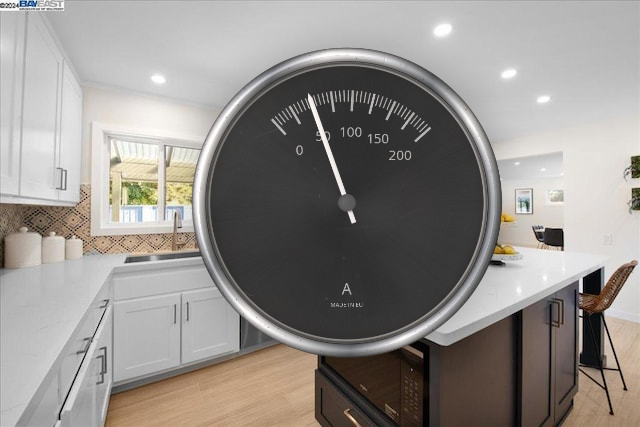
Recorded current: 50 A
